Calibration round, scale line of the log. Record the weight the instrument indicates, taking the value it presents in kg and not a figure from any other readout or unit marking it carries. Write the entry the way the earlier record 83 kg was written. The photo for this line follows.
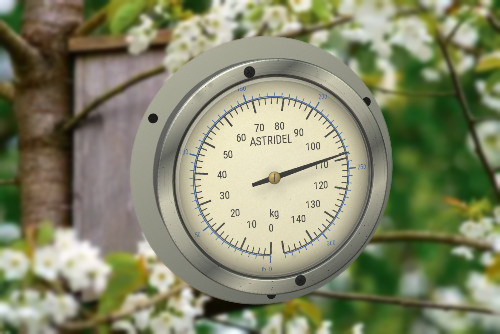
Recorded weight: 108 kg
